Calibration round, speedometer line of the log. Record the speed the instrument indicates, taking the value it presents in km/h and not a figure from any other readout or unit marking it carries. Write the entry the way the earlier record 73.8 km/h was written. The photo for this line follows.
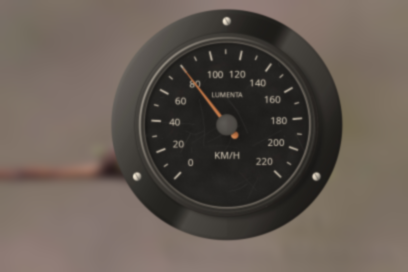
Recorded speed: 80 km/h
